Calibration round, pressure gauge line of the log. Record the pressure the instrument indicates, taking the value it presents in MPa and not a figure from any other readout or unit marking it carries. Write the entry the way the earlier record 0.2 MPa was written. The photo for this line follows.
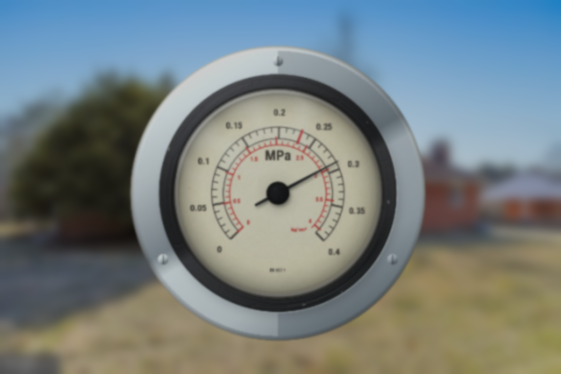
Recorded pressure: 0.29 MPa
